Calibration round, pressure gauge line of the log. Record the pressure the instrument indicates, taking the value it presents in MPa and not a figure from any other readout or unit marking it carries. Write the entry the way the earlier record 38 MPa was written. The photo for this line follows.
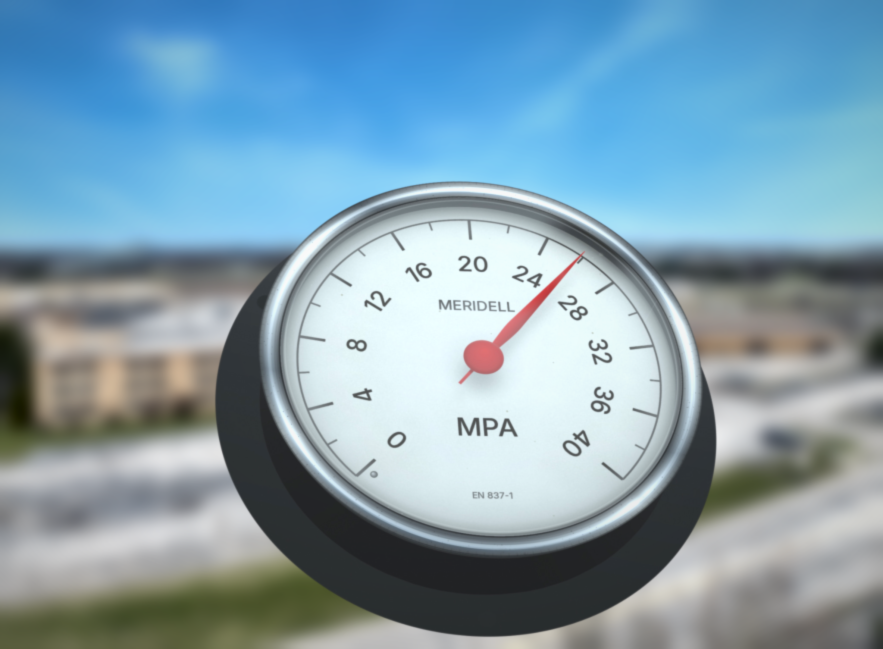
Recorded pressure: 26 MPa
